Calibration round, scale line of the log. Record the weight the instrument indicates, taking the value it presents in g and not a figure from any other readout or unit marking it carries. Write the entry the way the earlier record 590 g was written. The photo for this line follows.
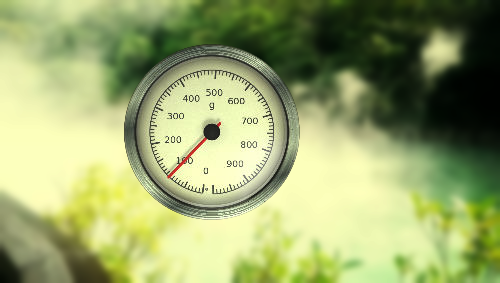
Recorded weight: 100 g
